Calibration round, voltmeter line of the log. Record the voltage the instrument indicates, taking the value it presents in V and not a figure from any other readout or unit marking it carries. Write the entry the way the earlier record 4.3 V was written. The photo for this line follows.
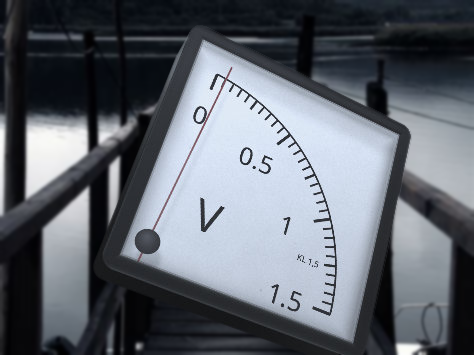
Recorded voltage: 0.05 V
